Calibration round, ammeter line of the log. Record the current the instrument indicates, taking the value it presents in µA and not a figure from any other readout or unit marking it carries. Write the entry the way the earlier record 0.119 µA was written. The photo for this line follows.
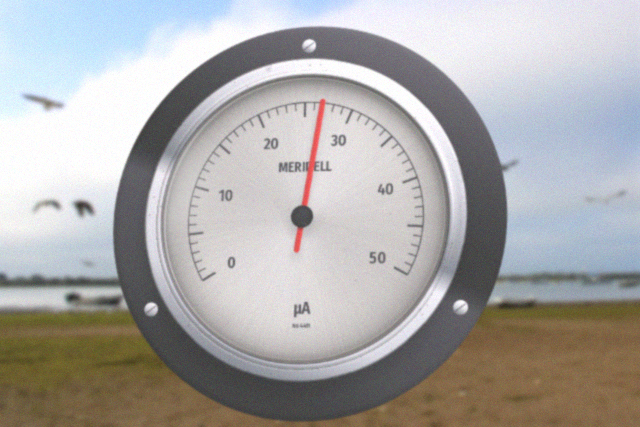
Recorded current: 27 µA
